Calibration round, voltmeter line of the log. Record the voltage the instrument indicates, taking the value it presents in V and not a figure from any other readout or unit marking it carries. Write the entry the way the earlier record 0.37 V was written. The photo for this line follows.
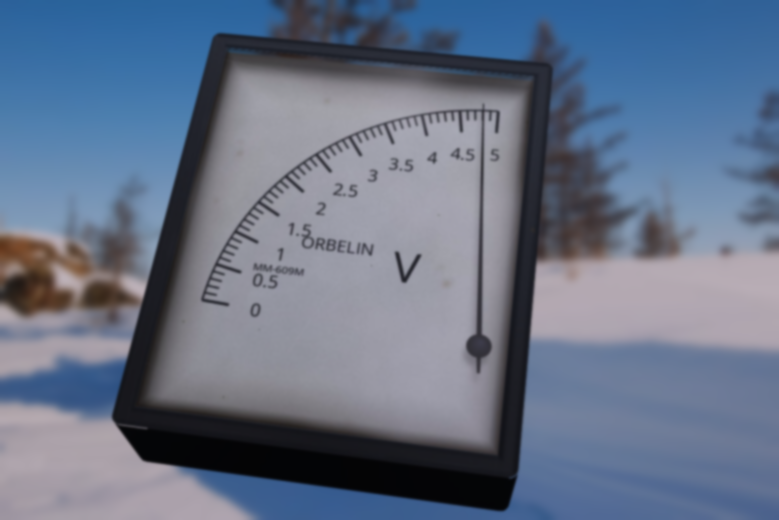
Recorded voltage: 4.8 V
